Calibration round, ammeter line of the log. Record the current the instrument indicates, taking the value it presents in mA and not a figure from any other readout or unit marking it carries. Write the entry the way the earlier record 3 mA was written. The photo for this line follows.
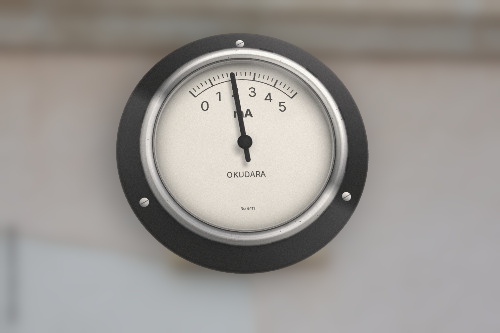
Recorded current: 2 mA
